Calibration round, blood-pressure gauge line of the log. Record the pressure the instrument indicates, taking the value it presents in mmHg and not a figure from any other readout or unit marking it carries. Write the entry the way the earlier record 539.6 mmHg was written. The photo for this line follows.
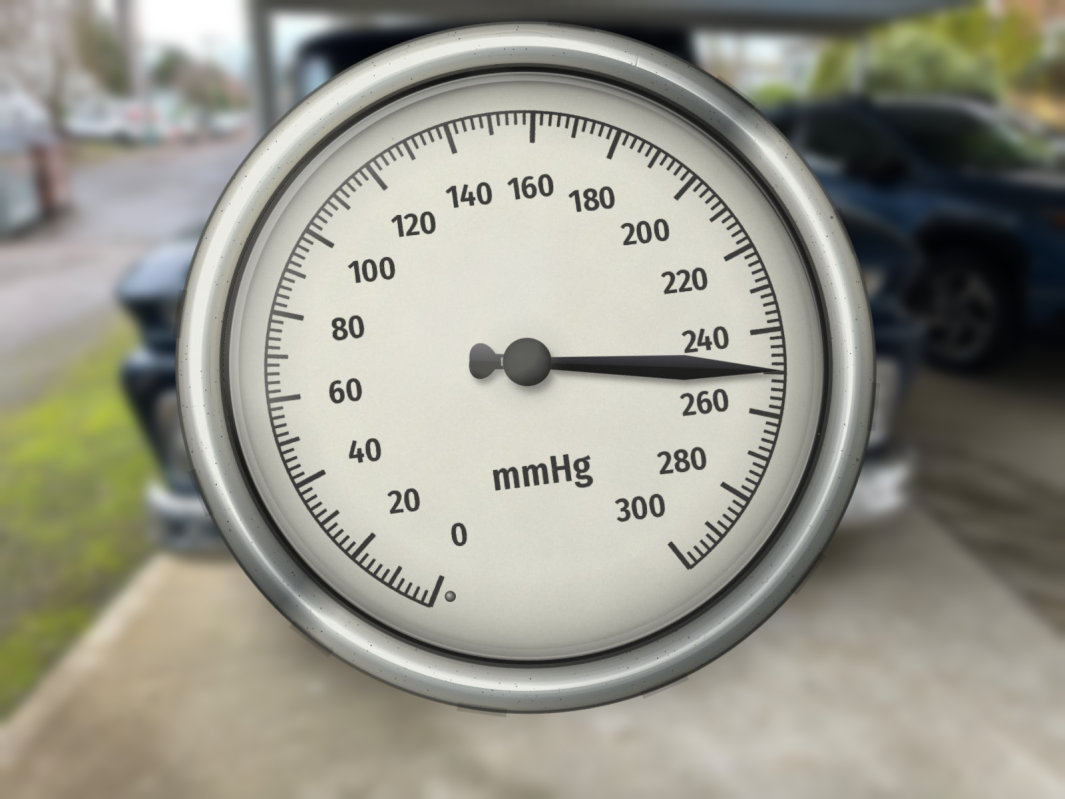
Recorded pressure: 250 mmHg
